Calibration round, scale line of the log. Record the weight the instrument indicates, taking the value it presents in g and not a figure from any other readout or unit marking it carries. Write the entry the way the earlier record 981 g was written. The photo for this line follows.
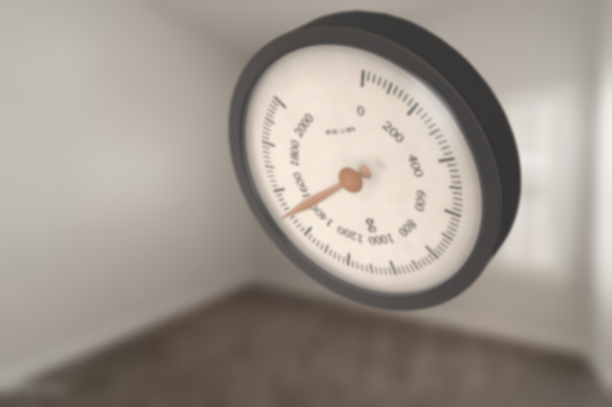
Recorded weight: 1500 g
